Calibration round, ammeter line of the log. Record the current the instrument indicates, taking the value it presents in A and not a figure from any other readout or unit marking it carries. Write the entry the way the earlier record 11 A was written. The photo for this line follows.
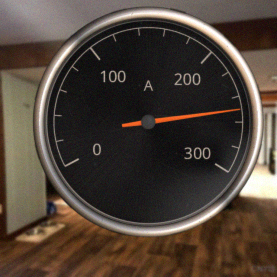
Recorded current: 250 A
